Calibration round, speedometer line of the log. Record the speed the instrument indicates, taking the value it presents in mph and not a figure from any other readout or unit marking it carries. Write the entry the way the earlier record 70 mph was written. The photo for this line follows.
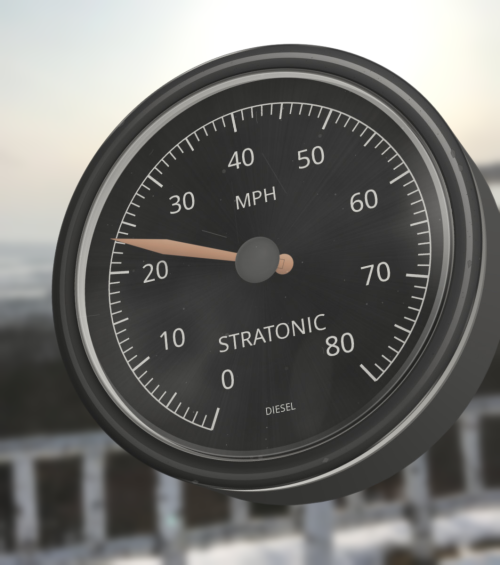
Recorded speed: 23 mph
